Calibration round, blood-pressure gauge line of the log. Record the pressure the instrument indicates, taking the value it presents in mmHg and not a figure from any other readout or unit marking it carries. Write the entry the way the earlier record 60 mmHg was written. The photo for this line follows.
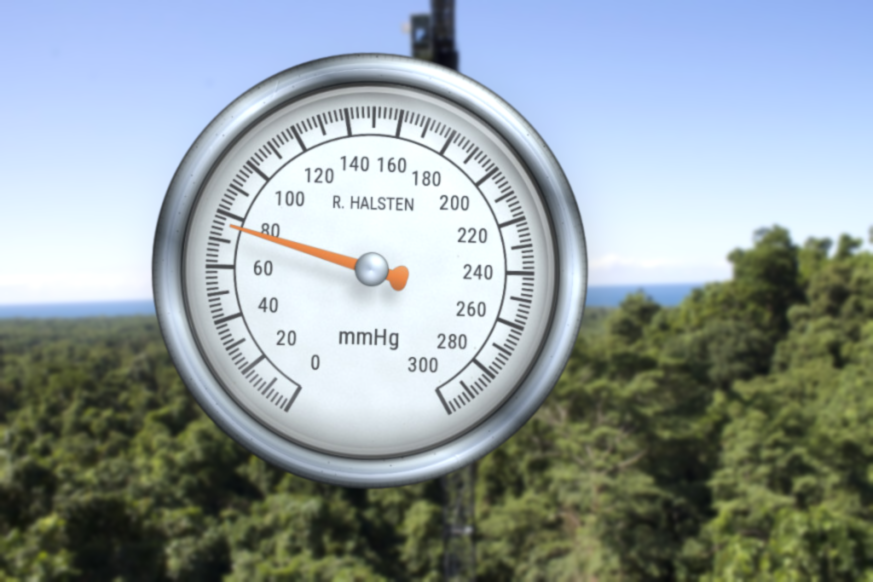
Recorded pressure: 76 mmHg
